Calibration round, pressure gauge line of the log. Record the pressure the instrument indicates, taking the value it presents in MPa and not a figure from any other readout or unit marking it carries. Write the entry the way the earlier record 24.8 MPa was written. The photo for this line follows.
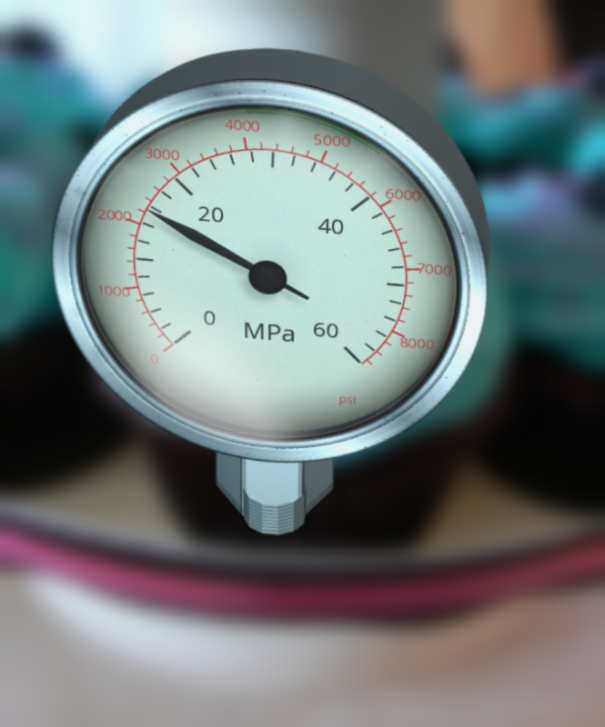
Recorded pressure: 16 MPa
